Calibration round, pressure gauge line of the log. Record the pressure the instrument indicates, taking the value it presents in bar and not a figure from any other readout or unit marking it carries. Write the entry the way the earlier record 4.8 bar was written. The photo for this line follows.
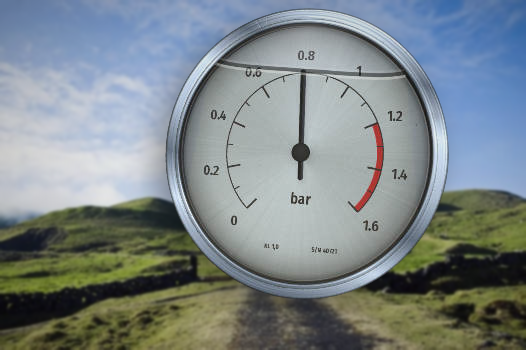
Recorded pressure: 0.8 bar
